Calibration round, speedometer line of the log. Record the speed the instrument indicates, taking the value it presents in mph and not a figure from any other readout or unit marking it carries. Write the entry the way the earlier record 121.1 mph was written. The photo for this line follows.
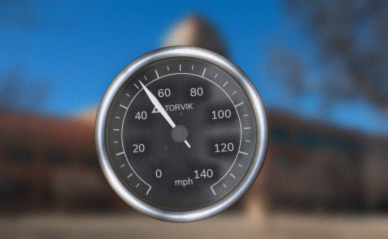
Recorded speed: 52.5 mph
